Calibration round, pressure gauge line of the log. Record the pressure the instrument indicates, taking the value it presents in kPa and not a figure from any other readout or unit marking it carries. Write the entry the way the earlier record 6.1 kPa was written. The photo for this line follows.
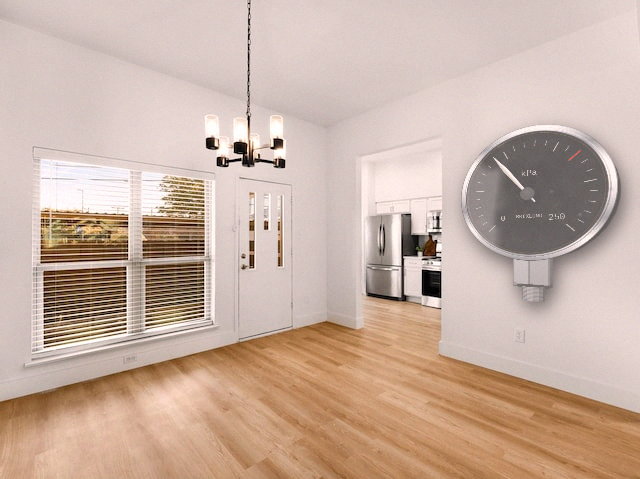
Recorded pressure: 90 kPa
